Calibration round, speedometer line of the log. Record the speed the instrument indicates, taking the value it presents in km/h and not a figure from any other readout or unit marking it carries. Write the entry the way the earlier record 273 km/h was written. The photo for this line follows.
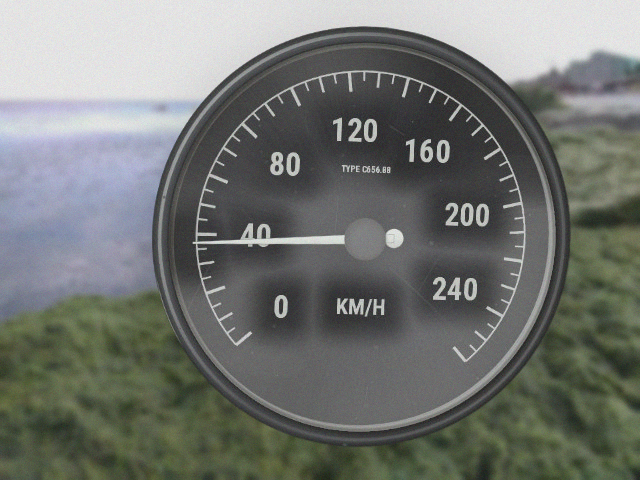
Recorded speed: 37.5 km/h
